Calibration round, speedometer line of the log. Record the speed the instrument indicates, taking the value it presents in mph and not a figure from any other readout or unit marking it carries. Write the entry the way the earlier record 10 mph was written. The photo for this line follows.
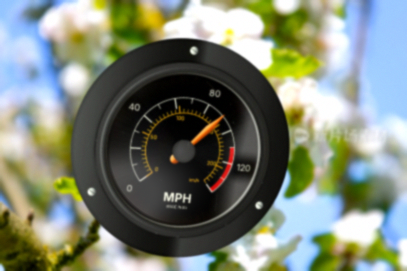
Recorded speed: 90 mph
